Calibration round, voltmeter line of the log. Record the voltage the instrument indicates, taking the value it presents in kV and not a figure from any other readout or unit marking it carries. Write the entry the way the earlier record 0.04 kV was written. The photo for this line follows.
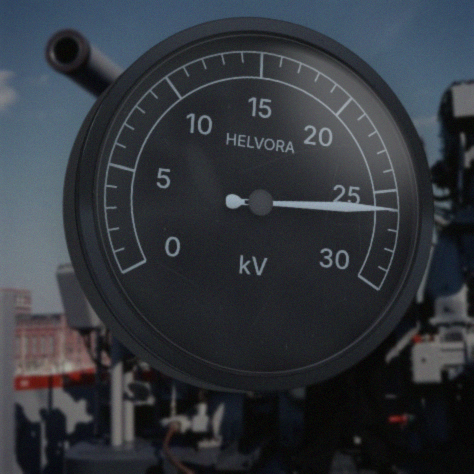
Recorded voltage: 26 kV
